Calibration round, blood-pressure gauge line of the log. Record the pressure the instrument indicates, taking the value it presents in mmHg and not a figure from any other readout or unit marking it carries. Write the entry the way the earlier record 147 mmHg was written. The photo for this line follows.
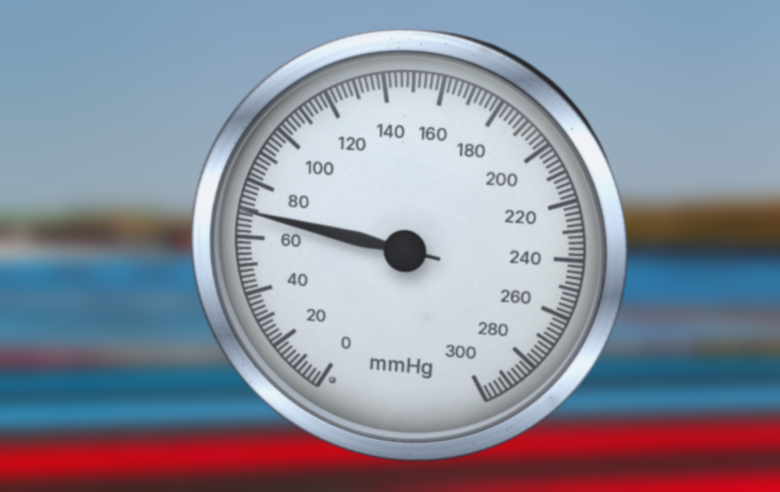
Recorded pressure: 70 mmHg
